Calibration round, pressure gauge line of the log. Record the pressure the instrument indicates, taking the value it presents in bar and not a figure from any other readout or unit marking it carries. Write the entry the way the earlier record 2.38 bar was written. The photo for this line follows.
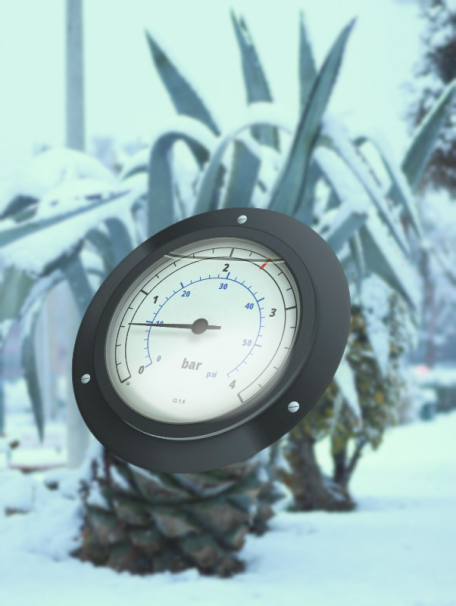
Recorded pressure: 0.6 bar
